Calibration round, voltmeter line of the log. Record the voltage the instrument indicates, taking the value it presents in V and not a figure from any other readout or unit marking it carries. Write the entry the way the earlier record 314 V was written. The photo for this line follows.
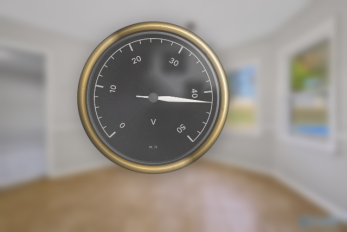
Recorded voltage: 42 V
